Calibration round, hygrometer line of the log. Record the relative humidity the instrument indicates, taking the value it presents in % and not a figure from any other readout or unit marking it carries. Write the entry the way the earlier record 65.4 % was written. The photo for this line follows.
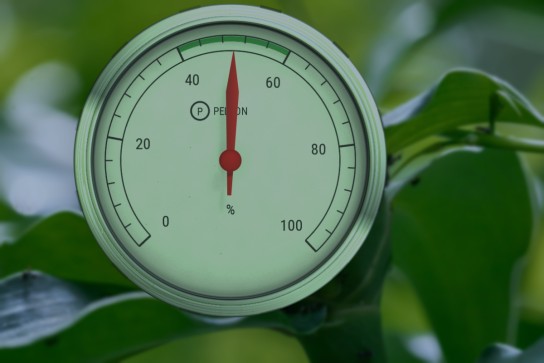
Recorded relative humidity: 50 %
